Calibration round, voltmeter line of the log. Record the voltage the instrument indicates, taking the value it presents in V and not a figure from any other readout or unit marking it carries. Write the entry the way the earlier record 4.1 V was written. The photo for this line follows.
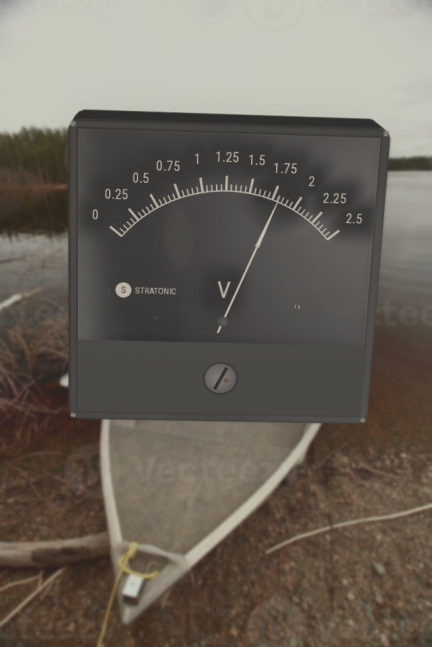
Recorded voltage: 1.8 V
